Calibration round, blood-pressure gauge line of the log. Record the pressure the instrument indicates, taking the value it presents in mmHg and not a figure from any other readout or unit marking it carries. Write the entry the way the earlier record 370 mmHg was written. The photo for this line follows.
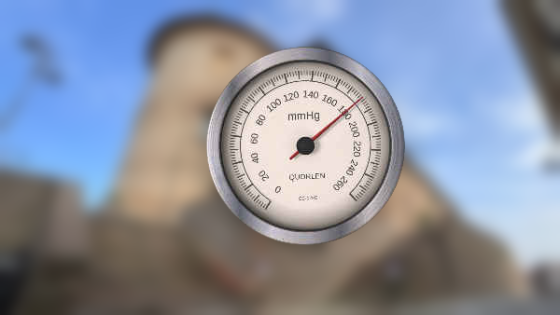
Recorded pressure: 180 mmHg
